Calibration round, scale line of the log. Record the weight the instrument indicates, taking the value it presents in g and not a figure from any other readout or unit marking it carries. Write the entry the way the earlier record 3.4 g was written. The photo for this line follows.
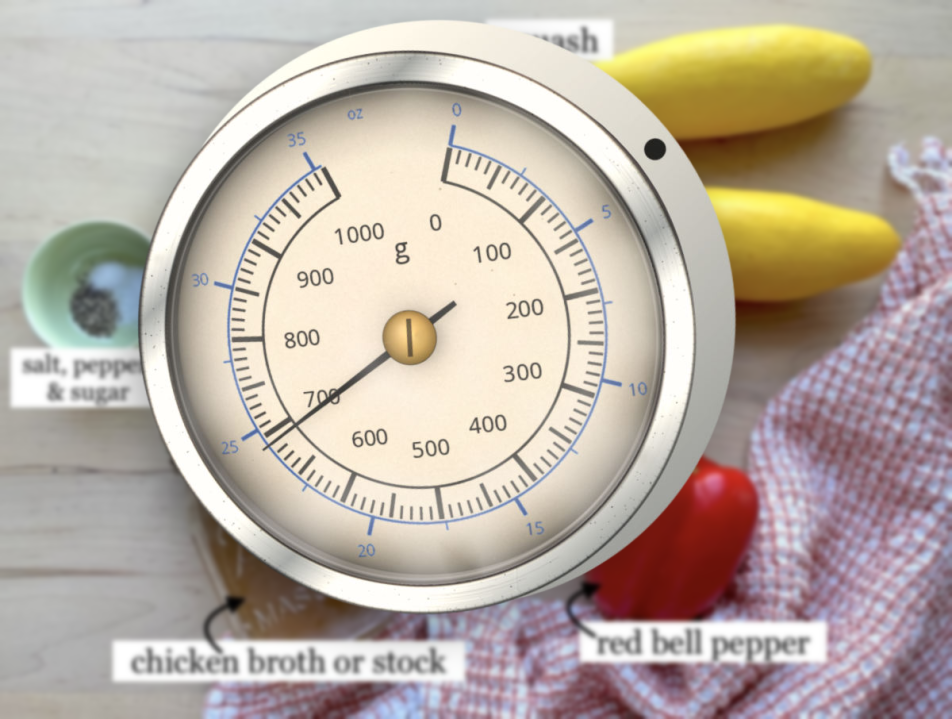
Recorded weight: 690 g
